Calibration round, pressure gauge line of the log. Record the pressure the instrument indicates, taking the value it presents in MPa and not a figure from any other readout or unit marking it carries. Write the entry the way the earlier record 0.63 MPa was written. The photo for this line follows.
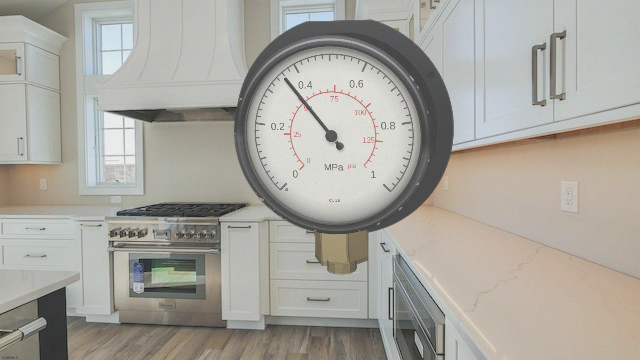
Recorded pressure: 0.36 MPa
